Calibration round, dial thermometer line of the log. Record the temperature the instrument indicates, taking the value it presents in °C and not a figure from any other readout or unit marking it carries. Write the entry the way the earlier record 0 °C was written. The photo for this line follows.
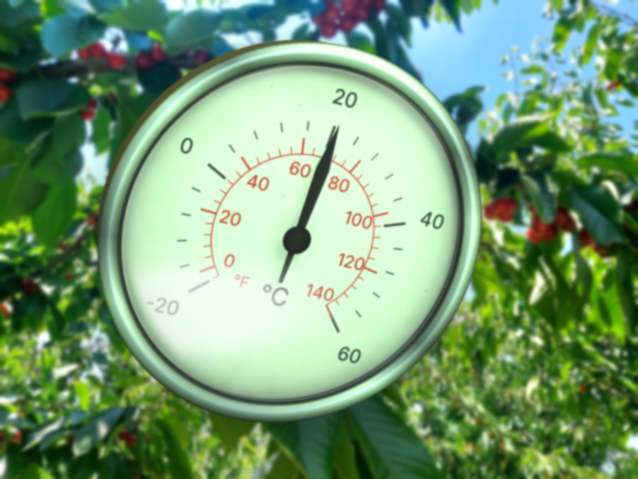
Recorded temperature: 20 °C
